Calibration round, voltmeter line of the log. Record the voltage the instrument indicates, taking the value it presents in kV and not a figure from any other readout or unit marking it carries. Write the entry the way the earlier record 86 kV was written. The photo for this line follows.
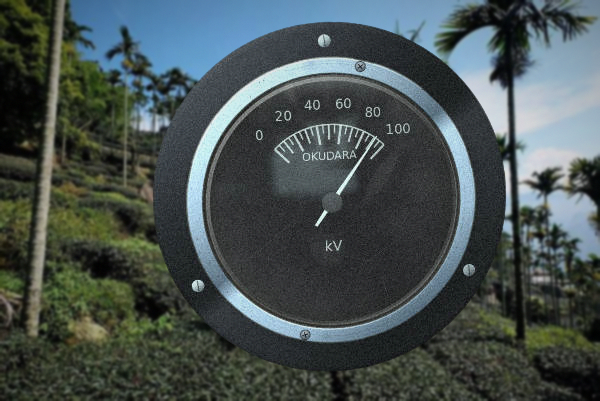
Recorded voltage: 90 kV
